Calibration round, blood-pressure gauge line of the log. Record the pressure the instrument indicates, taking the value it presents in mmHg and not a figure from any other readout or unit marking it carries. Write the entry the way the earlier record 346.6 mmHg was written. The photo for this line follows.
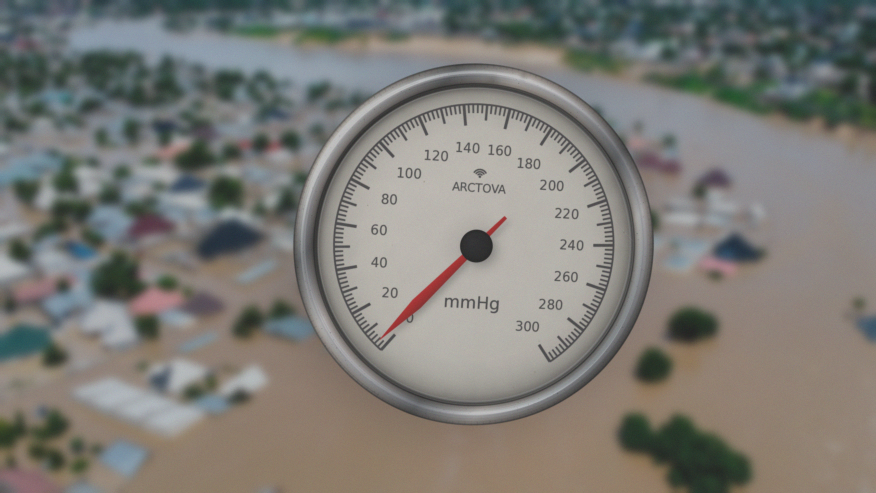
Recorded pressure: 4 mmHg
